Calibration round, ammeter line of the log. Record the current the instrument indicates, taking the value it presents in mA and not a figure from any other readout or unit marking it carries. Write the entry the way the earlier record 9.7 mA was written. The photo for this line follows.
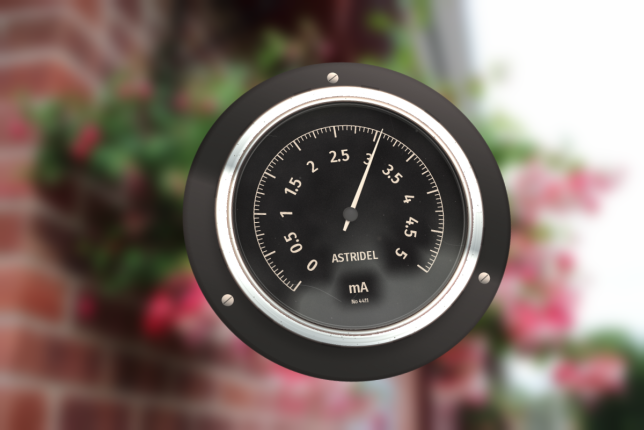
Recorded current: 3.05 mA
